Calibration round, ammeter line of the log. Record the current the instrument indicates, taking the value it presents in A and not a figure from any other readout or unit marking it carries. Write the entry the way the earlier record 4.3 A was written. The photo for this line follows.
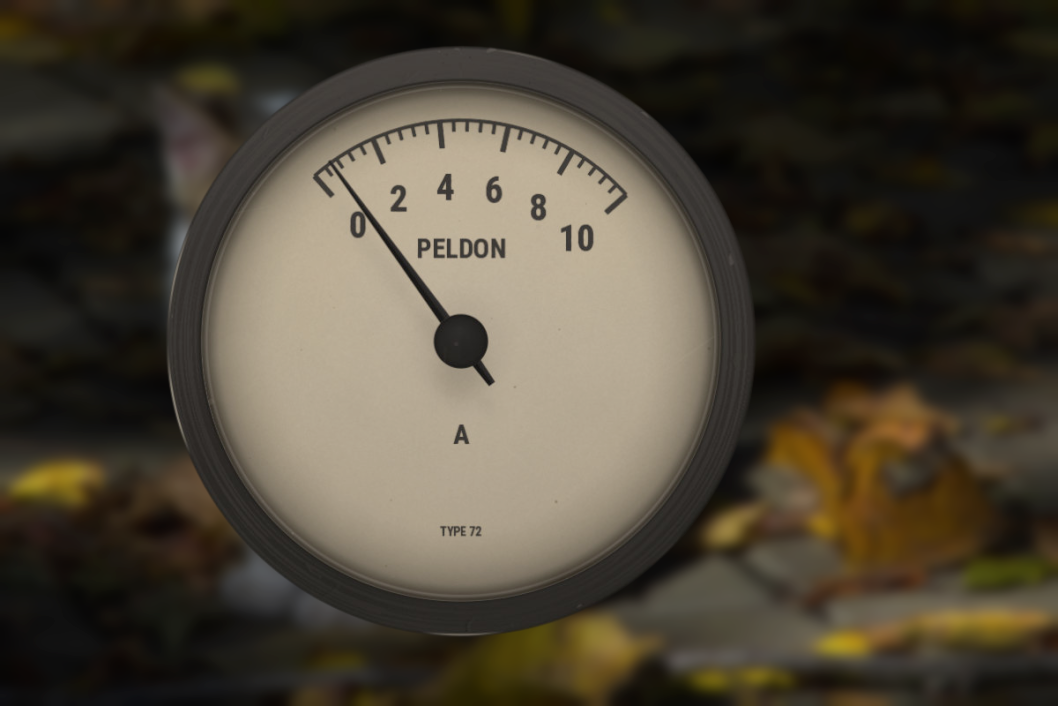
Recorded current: 0.6 A
